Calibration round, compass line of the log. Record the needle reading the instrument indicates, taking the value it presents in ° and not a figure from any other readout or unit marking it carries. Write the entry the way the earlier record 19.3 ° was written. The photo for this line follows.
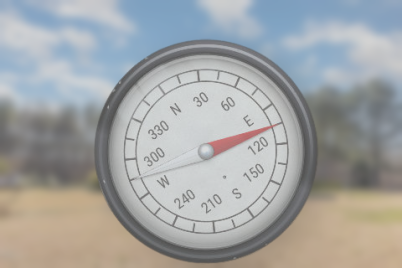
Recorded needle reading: 105 °
